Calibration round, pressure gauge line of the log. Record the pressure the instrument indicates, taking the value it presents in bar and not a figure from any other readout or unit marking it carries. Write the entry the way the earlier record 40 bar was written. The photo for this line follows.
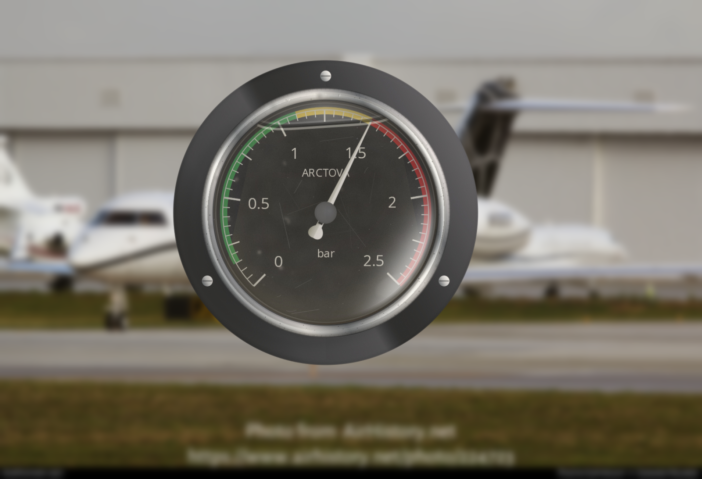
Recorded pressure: 1.5 bar
